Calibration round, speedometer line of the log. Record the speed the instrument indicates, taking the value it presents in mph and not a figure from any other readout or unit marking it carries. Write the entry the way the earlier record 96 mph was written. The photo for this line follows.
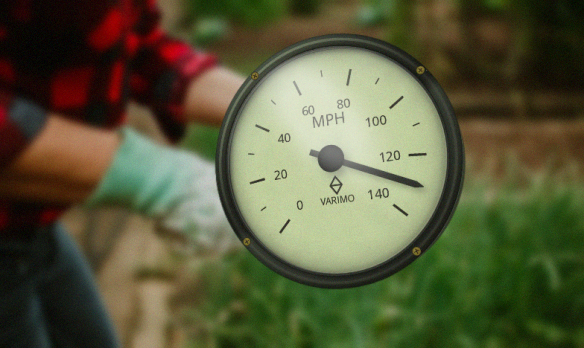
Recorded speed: 130 mph
